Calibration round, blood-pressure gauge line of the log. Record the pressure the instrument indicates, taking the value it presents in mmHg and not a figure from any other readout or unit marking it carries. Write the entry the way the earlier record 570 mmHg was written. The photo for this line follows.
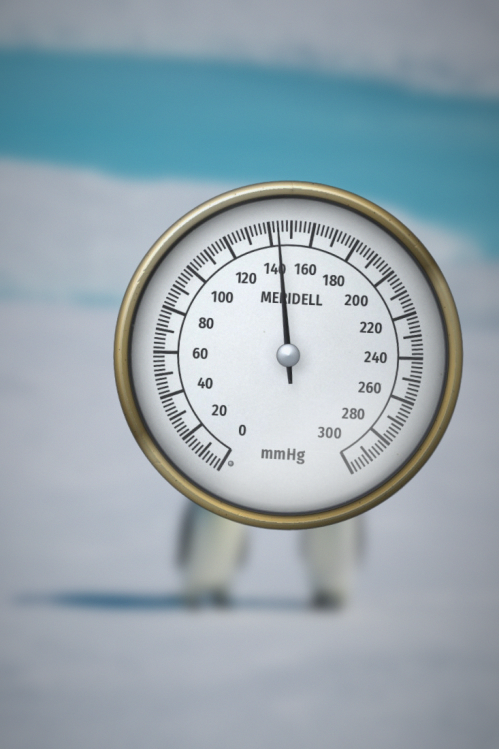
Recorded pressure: 144 mmHg
